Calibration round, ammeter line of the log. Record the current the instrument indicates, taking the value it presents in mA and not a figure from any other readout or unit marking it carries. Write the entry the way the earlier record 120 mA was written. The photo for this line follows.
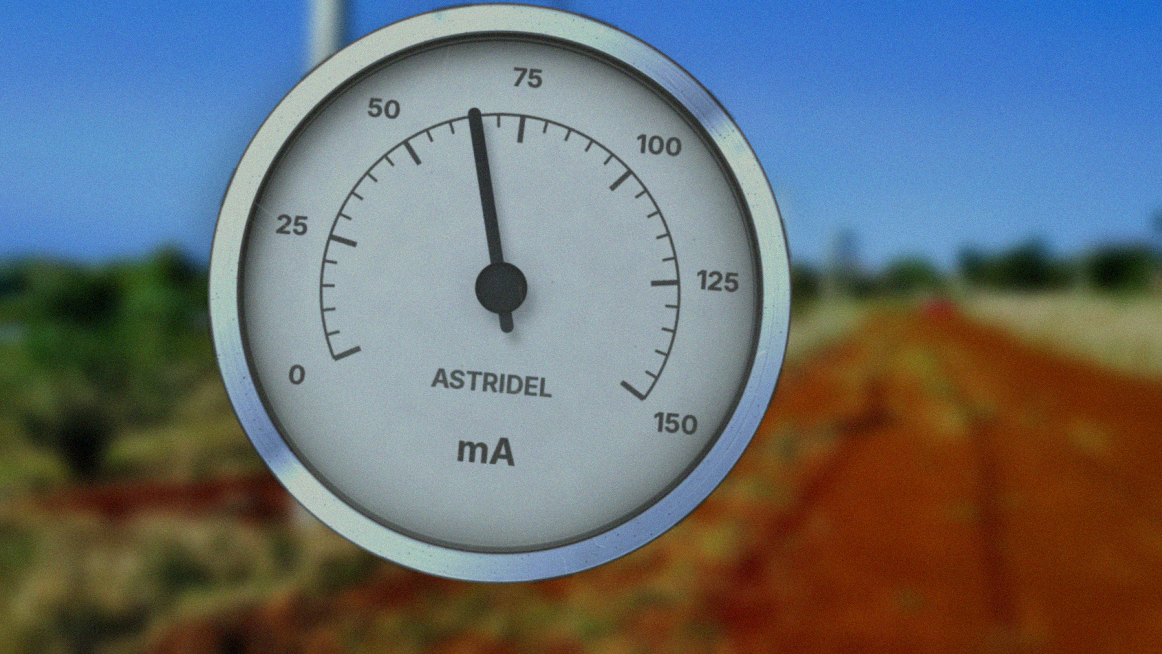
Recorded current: 65 mA
